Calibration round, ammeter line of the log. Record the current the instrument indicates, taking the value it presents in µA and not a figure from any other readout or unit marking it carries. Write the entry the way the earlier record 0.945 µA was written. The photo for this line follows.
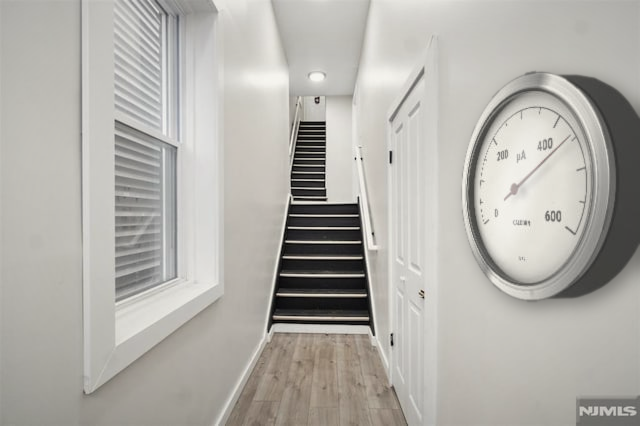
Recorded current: 450 µA
